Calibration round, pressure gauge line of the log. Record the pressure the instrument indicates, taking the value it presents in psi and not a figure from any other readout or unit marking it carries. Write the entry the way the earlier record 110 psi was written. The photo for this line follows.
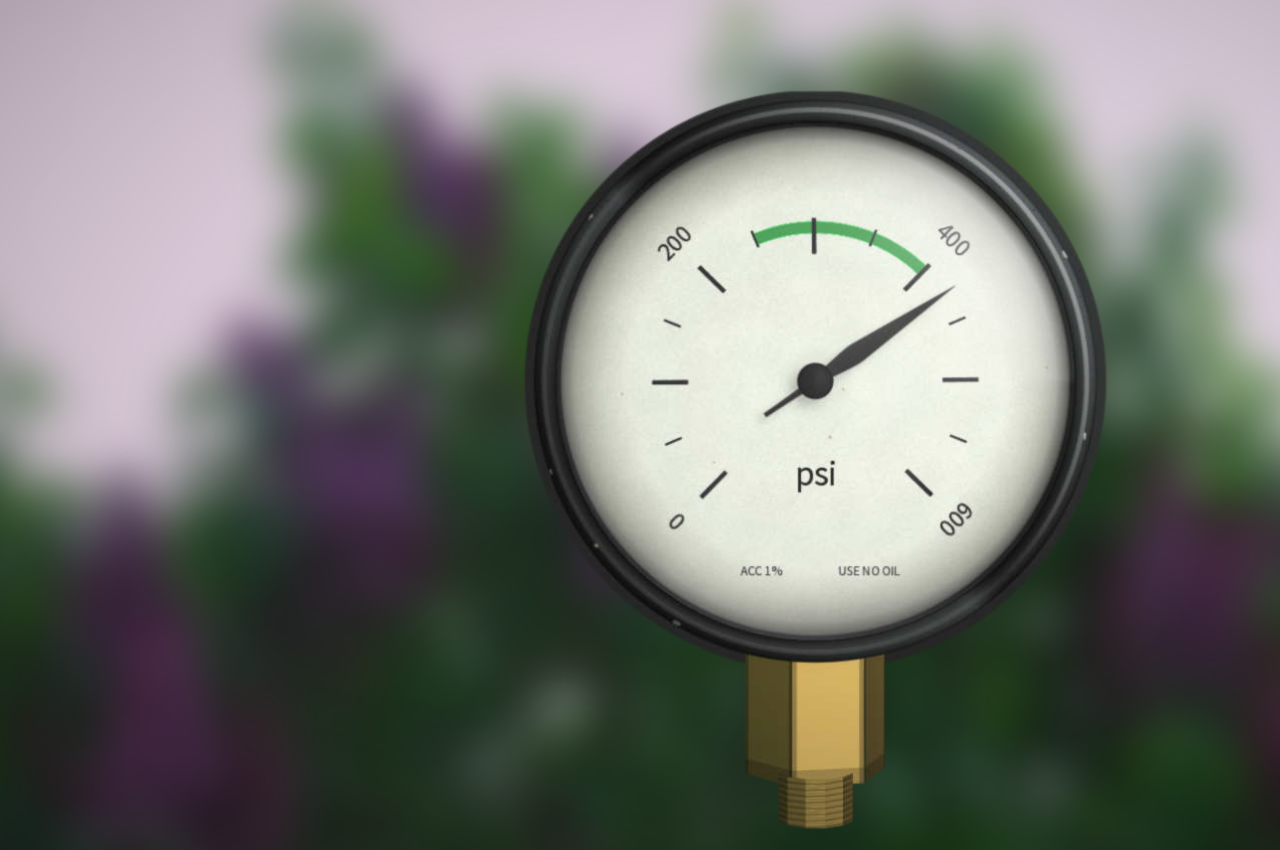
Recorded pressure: 425 psi
